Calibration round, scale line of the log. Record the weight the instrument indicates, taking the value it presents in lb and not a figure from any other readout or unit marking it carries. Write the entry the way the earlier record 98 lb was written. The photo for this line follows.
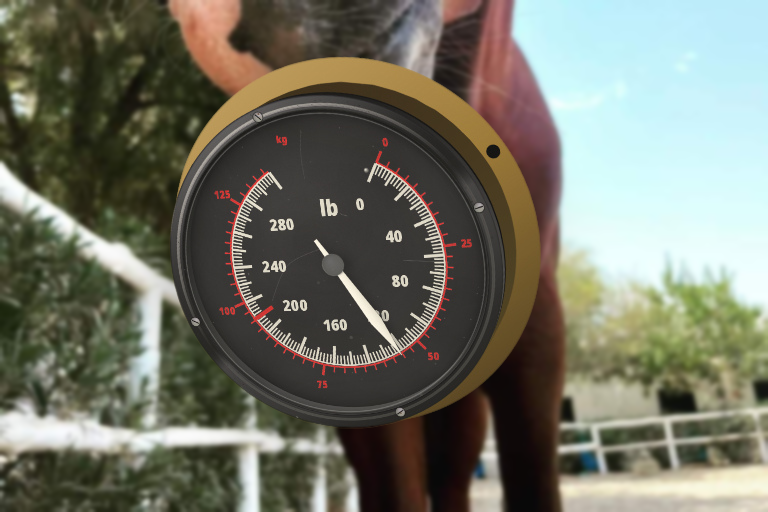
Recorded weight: 120 lb
